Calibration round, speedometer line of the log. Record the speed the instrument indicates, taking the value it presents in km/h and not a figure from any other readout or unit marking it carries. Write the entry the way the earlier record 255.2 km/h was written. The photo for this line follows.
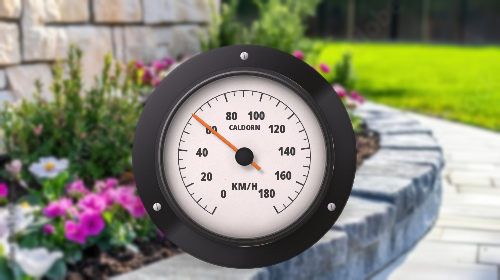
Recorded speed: 60 km/h
